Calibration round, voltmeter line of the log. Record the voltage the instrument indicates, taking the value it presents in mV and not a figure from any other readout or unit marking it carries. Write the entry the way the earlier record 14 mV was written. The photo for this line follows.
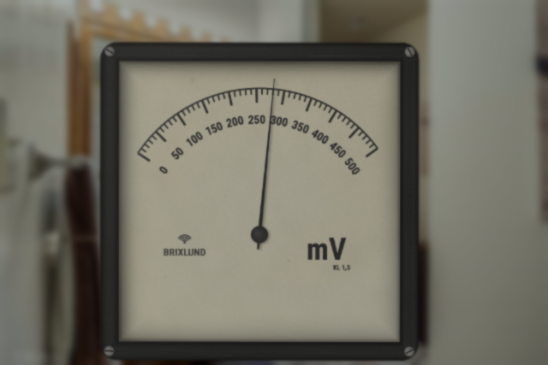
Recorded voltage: 280 mV
